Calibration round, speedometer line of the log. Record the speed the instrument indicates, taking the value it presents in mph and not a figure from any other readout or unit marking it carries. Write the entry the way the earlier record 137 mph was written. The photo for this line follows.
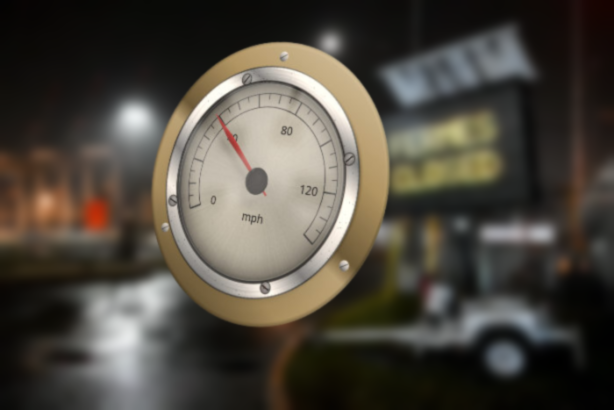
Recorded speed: 40 mph
